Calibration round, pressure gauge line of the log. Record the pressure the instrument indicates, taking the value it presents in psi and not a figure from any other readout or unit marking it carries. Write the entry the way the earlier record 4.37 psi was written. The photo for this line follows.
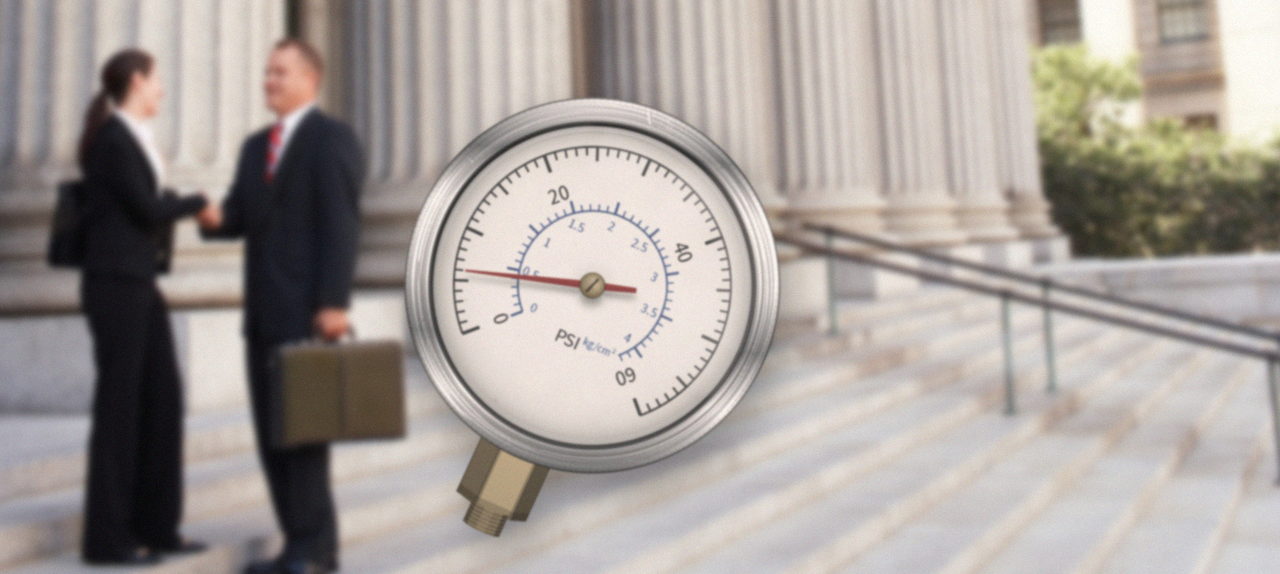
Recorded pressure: 6 psi
